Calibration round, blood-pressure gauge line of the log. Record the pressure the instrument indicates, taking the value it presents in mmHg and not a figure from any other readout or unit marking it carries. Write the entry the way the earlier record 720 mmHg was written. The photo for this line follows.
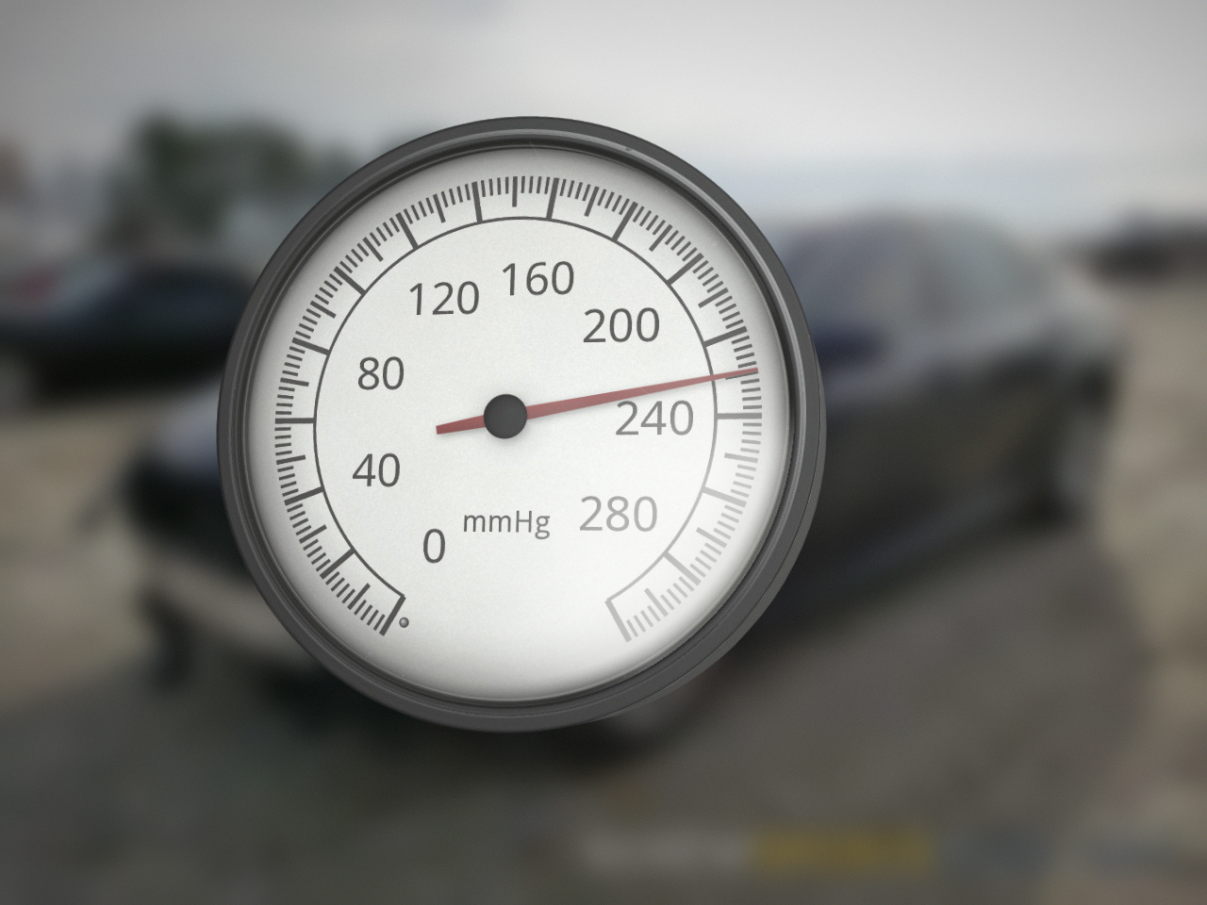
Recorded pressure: 230 mmHg
